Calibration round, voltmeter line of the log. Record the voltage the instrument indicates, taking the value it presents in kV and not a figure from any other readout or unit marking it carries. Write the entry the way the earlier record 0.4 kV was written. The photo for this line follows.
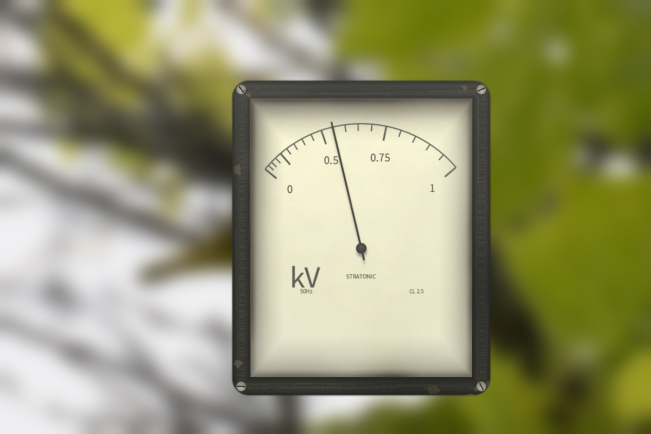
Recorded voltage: 0.55 kV
